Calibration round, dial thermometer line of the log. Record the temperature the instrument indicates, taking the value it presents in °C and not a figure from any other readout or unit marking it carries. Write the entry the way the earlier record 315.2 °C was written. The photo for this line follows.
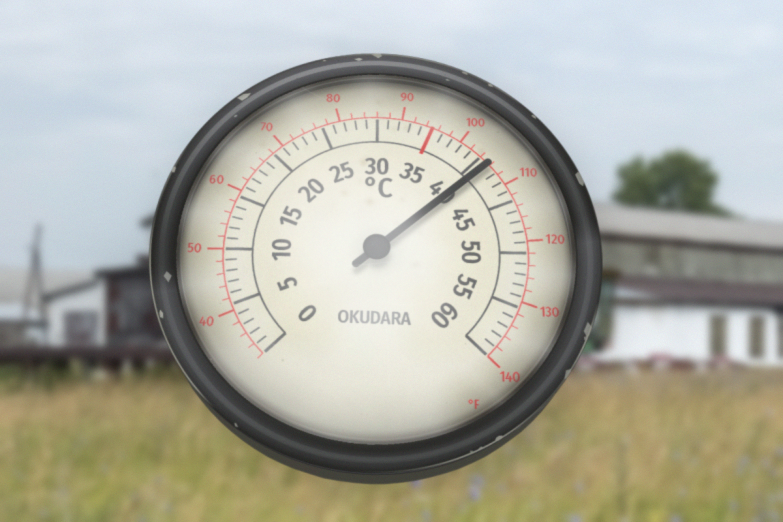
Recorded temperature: 41 °C
